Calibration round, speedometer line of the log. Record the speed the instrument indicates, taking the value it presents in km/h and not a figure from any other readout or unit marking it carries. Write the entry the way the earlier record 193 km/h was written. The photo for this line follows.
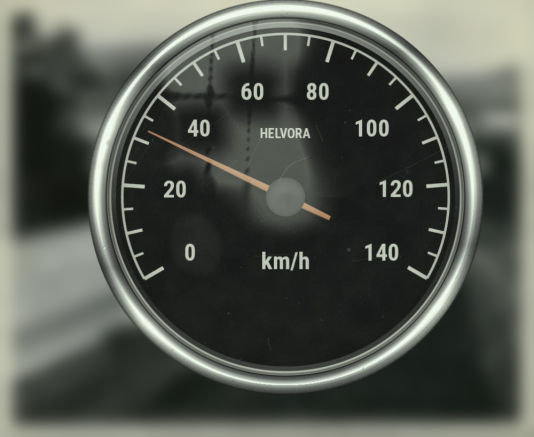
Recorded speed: 32.5 km/h
